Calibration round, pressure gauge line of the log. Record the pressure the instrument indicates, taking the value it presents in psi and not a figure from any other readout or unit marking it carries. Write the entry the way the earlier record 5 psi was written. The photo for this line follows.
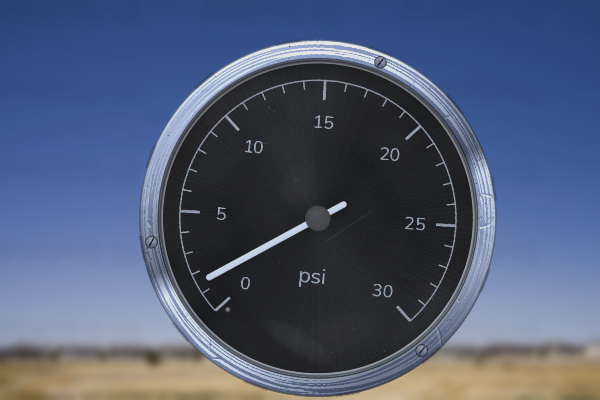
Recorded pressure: 1.5 psi
